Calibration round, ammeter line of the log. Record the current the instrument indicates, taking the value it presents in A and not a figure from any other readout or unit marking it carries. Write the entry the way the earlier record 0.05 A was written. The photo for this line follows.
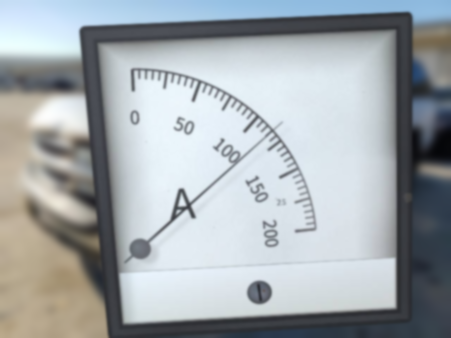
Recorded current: 115 A
